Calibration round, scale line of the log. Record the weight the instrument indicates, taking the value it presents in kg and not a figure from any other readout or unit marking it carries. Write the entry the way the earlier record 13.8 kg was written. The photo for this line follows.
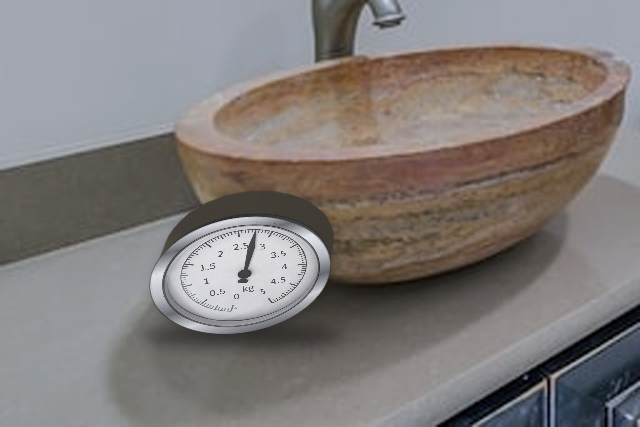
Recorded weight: 2.75 kg
